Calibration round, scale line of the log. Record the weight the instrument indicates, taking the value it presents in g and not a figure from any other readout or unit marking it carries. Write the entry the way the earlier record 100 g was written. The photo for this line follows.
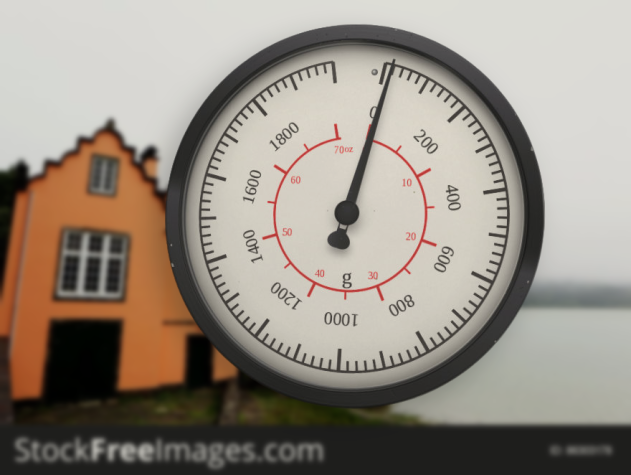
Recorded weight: 20 g
